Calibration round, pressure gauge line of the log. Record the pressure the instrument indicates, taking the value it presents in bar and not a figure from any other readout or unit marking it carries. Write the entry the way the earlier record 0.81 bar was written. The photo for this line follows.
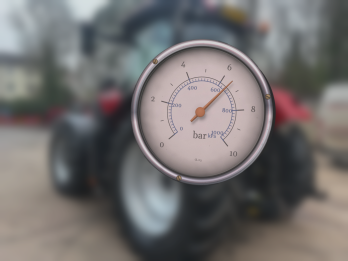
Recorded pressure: 6.5 bar
